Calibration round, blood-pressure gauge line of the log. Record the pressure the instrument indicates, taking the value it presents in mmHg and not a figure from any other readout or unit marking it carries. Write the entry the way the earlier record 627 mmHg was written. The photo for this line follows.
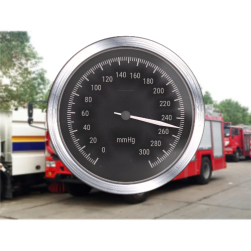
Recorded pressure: 250 mmHg
